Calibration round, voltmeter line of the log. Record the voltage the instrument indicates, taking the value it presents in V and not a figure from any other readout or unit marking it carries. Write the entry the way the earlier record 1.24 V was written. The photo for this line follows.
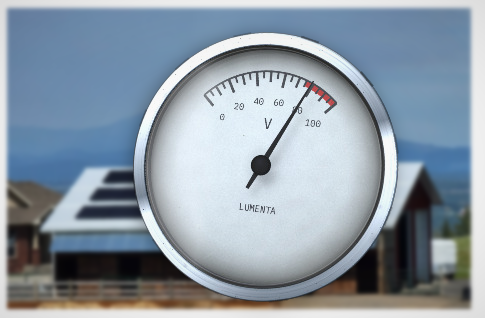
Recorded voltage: 80 V
